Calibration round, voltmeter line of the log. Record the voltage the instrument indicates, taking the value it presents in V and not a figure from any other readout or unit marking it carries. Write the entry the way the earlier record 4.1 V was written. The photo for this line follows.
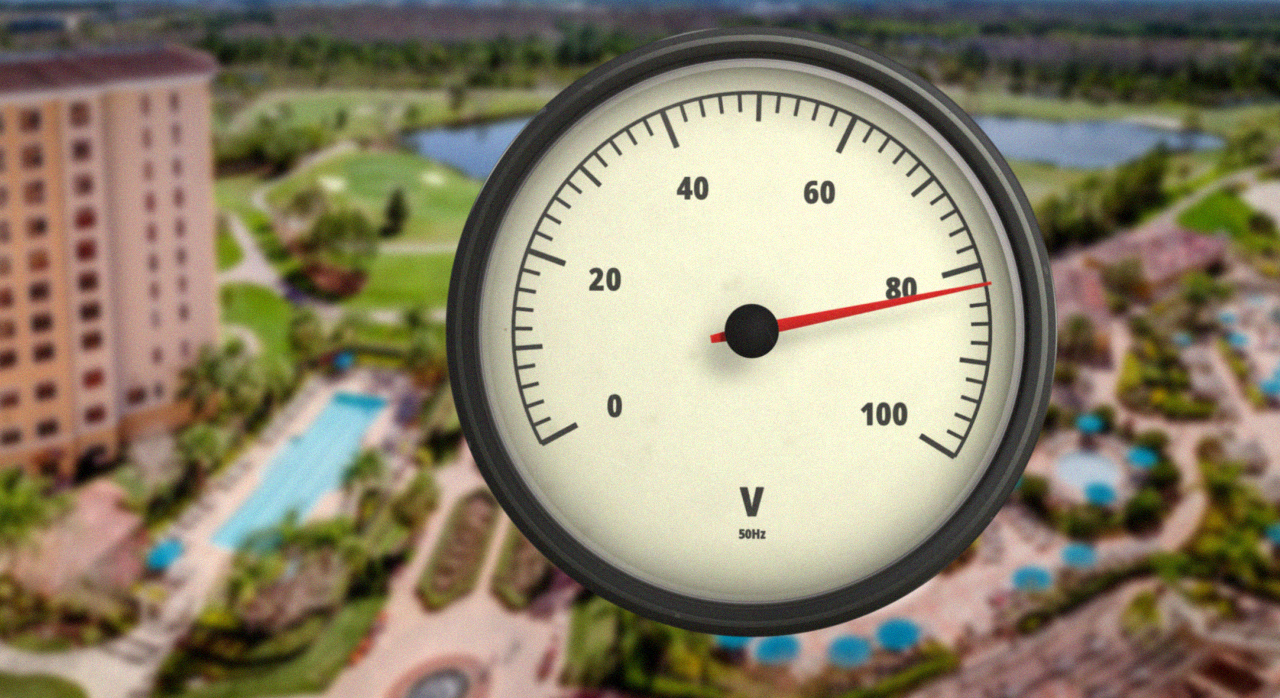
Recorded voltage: 82 V
